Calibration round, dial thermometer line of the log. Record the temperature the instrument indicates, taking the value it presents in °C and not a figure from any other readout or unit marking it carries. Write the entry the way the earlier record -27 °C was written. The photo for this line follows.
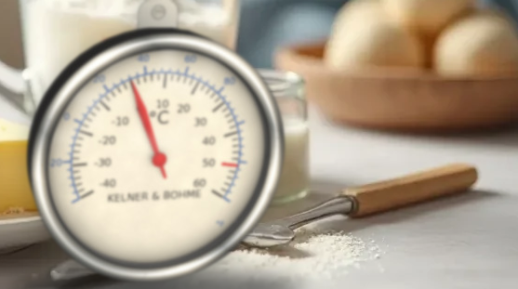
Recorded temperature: 0 °C
